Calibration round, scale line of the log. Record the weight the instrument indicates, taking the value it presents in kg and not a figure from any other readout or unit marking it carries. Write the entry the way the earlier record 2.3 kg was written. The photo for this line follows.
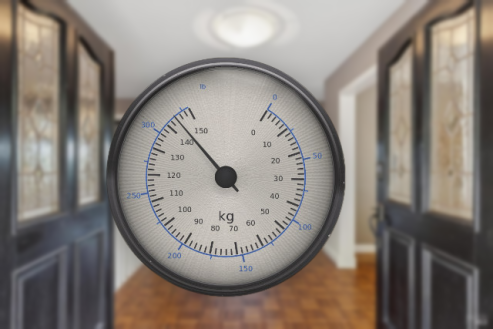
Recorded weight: 144 kg
